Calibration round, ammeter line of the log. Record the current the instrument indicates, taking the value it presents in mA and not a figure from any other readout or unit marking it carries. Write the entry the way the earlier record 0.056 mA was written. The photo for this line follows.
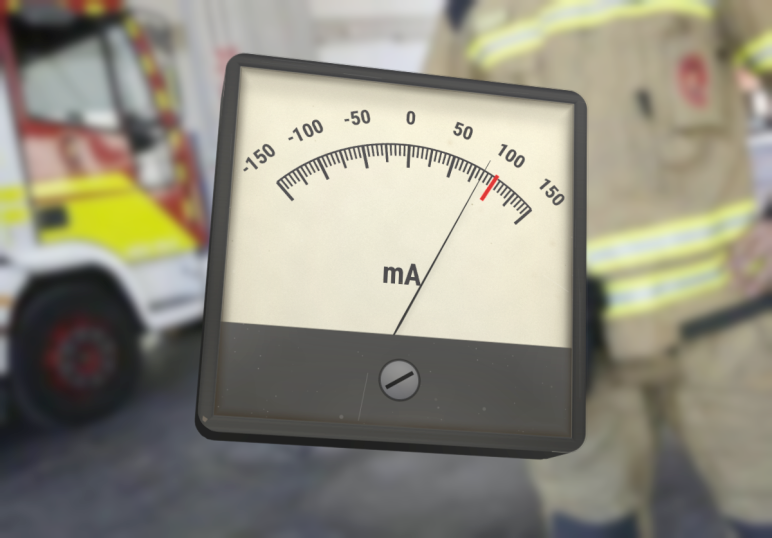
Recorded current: 85 mA
